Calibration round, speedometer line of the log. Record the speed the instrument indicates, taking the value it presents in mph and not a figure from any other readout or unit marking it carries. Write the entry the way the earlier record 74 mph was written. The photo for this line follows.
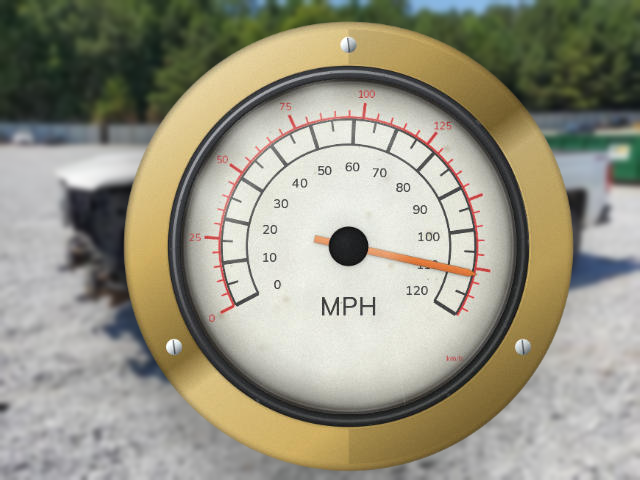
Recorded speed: 110 mph
